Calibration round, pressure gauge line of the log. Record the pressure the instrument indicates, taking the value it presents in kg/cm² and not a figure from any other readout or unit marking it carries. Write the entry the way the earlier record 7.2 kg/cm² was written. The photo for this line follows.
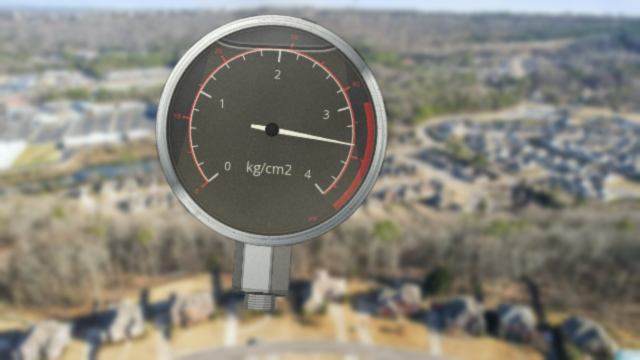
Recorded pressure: 3.4 kg/cm²
